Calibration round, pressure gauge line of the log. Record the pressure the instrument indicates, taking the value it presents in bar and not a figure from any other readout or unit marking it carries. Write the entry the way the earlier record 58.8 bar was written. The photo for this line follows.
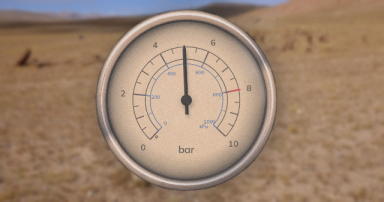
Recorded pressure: 5 bar
